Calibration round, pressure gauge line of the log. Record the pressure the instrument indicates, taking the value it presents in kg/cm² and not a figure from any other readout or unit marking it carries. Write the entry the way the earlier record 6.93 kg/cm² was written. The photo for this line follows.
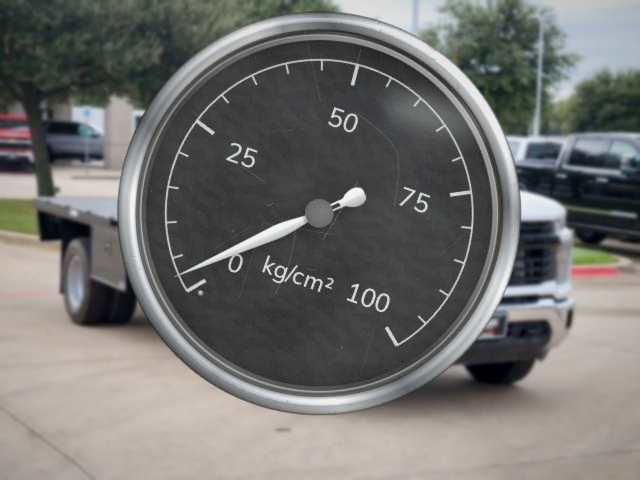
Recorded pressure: 2.5 kg/cm²
